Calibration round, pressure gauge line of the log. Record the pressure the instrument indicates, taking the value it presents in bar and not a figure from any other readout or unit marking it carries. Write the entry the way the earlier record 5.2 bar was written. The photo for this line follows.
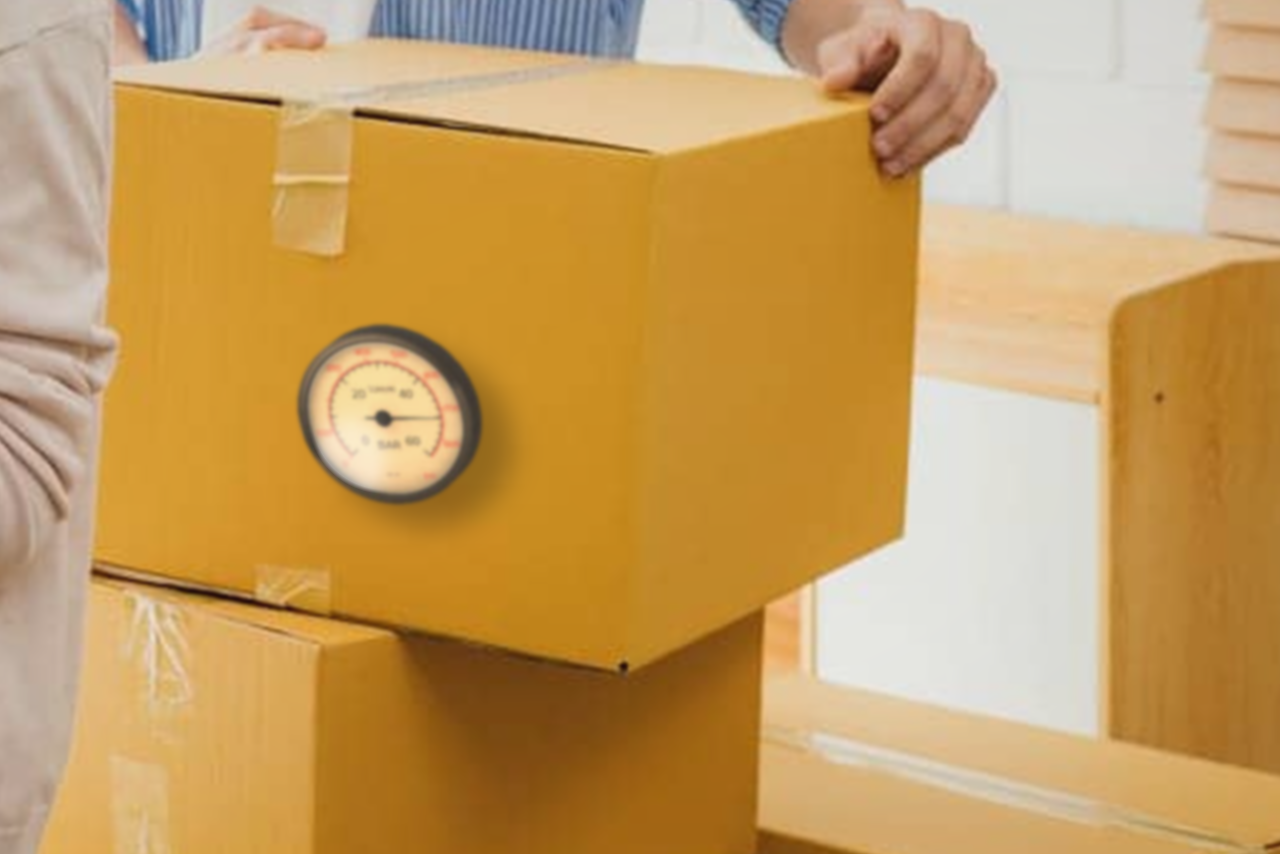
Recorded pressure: 50 bar
